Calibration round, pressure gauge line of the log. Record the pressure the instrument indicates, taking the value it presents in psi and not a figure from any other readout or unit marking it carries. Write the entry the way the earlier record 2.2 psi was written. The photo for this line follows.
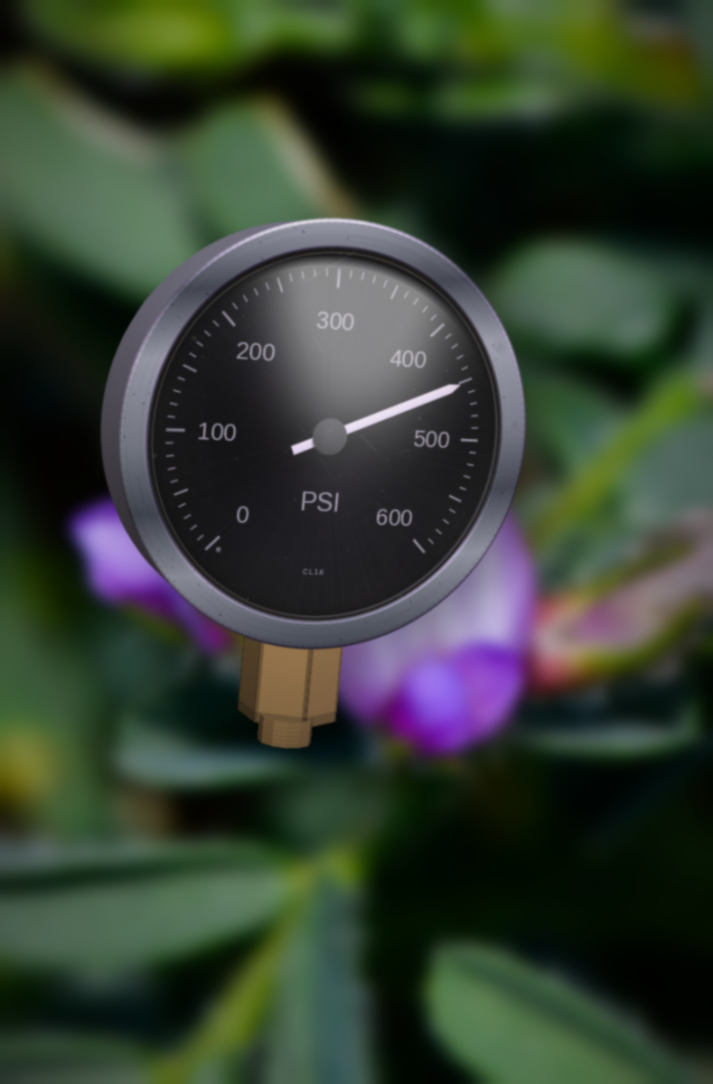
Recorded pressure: 450 psi
